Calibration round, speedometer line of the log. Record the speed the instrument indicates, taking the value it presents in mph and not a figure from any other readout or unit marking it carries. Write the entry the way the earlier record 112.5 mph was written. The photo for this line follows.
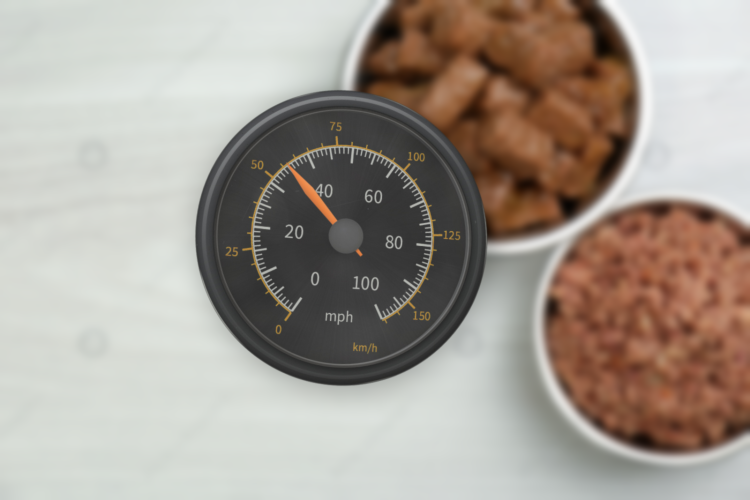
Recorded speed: 35 mph
